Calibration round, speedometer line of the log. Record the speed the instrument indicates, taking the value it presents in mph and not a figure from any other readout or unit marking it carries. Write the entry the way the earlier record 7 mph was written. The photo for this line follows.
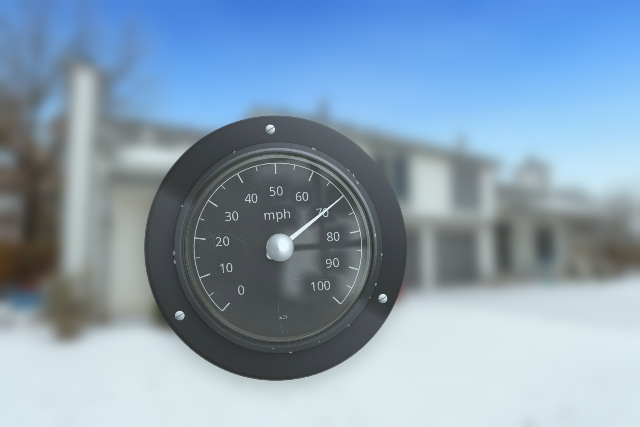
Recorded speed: 70 mph
